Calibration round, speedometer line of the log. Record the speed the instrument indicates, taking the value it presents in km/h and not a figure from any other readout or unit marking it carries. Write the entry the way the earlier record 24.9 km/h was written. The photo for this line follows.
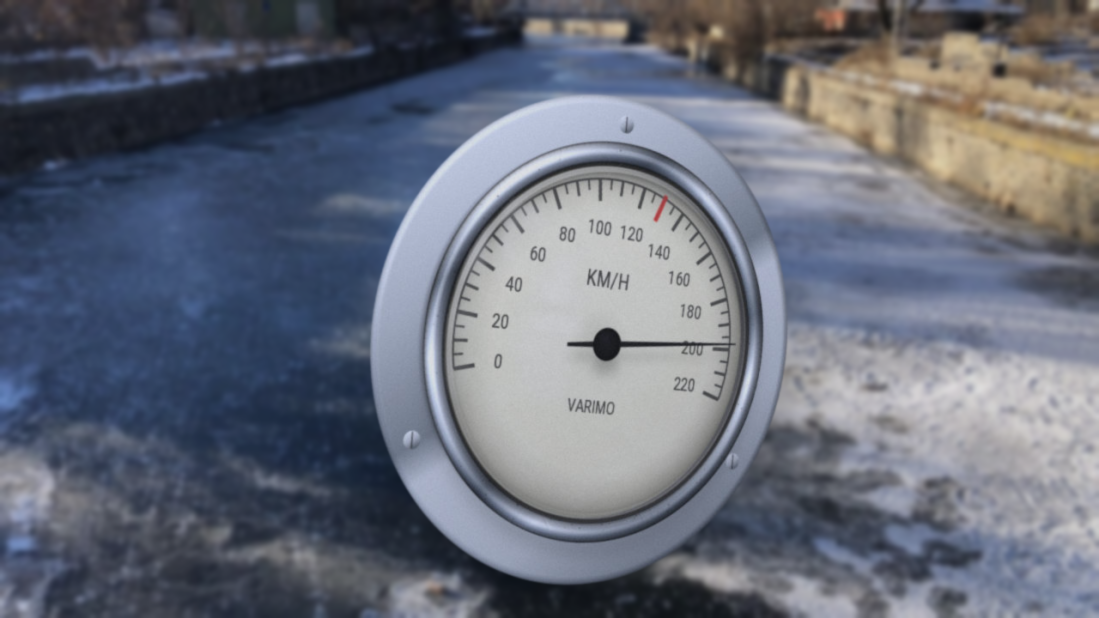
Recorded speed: 197.5 km/h
